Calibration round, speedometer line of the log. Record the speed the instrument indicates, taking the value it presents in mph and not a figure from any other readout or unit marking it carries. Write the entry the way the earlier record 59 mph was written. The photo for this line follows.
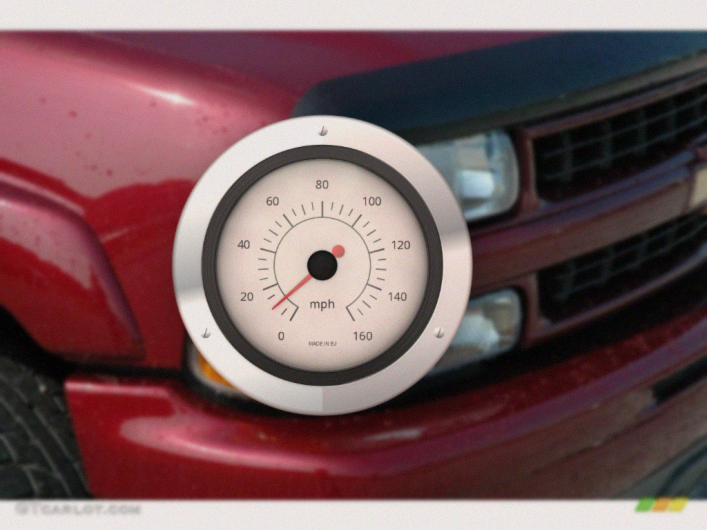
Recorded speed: 10 mph
